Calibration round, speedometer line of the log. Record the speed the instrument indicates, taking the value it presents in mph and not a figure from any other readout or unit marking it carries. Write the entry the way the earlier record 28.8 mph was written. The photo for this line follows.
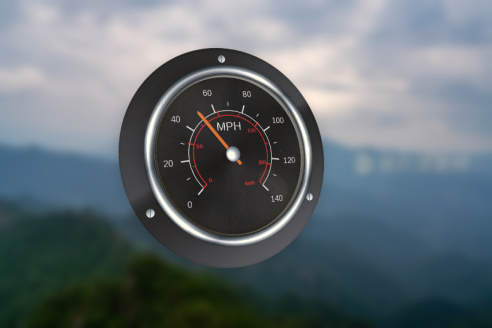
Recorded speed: 50 mph
